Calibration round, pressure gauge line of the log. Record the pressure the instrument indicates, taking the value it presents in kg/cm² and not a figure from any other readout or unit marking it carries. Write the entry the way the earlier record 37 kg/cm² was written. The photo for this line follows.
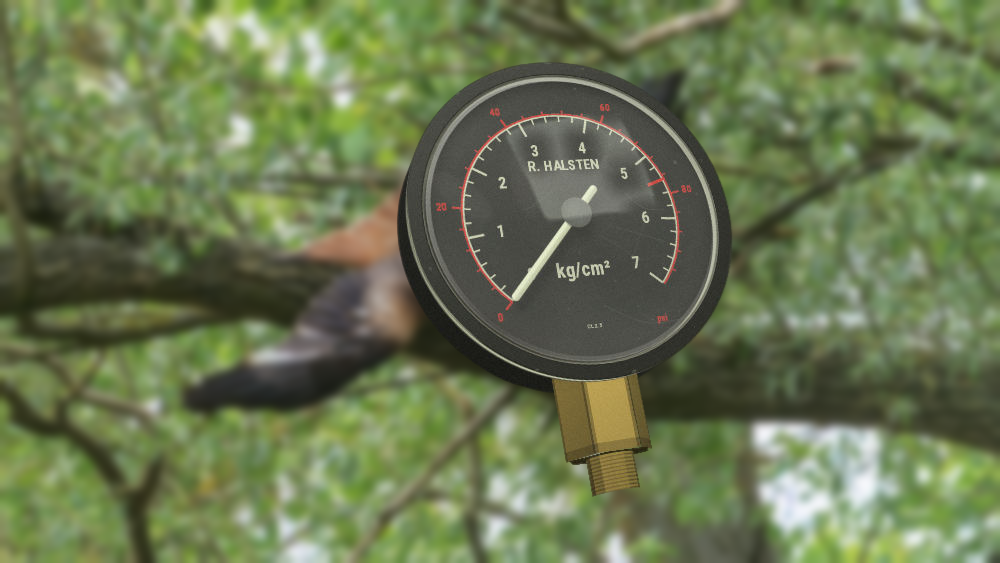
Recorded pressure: 0 kg/cm²
